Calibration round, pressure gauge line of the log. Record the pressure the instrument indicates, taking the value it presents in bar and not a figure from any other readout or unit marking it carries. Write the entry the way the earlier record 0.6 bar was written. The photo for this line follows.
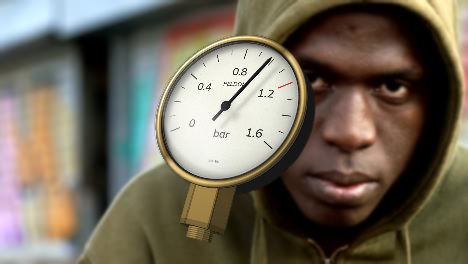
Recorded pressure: 1 bar
